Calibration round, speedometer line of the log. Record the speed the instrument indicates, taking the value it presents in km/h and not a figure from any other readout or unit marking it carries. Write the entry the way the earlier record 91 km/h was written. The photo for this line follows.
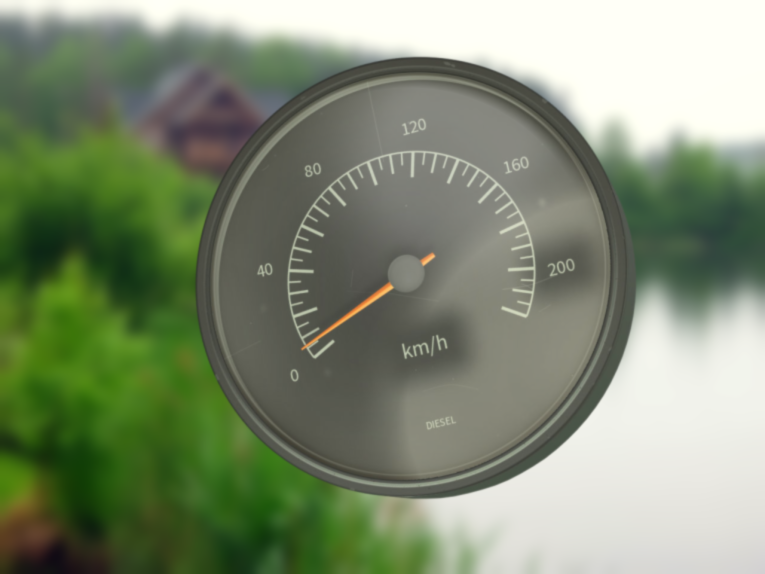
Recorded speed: 5 km/h
